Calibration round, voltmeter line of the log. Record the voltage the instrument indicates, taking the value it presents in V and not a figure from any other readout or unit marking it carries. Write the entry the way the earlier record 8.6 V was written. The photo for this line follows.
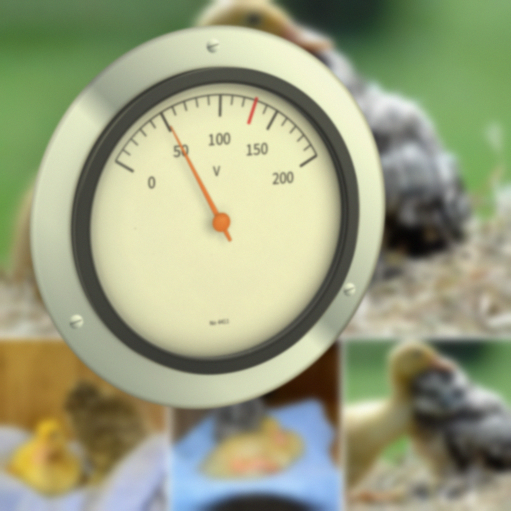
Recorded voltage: 50 V
